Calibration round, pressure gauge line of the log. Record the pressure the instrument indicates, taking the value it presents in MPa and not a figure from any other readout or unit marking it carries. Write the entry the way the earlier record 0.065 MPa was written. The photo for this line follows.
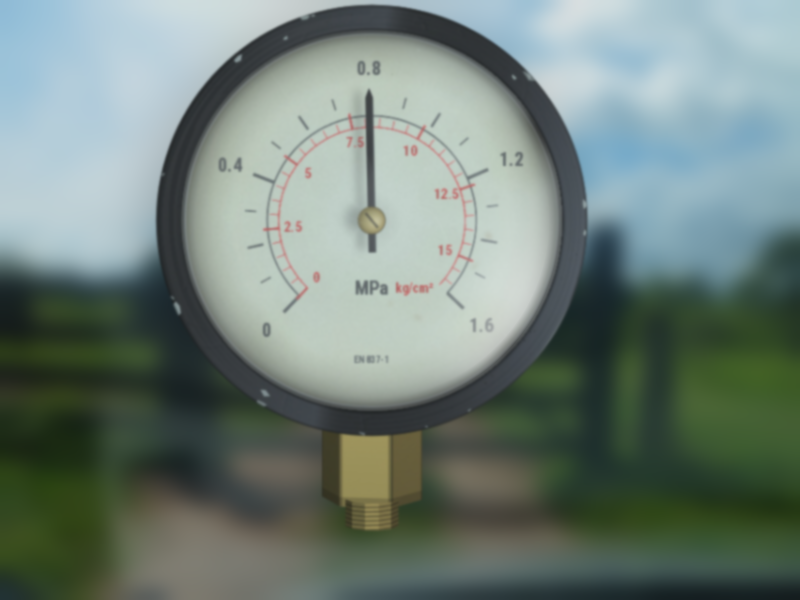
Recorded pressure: 0.8 MPa
